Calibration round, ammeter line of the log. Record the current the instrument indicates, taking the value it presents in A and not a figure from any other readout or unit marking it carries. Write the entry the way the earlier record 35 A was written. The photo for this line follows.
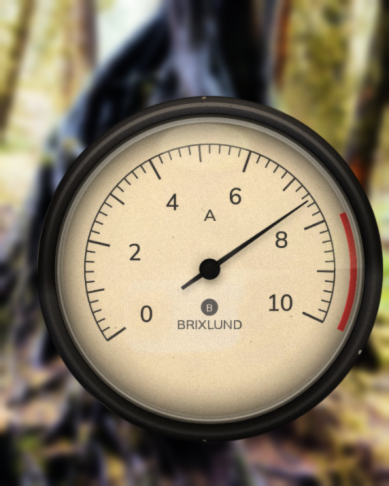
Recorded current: 7.5 A
